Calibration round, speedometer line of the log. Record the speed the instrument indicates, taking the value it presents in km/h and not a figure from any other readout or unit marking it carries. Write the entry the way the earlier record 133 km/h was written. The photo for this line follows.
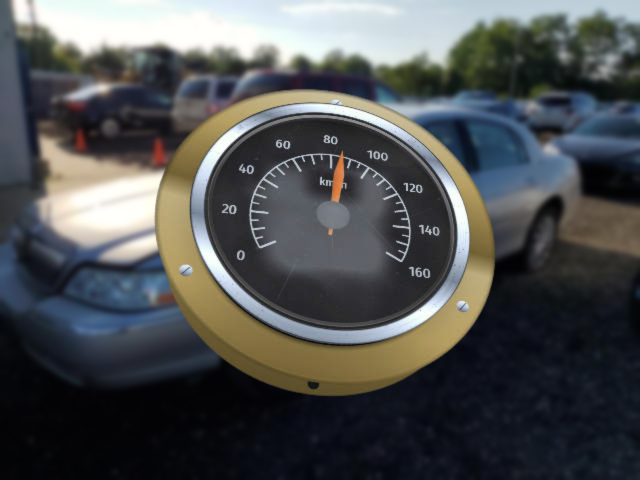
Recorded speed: 85 km/h
